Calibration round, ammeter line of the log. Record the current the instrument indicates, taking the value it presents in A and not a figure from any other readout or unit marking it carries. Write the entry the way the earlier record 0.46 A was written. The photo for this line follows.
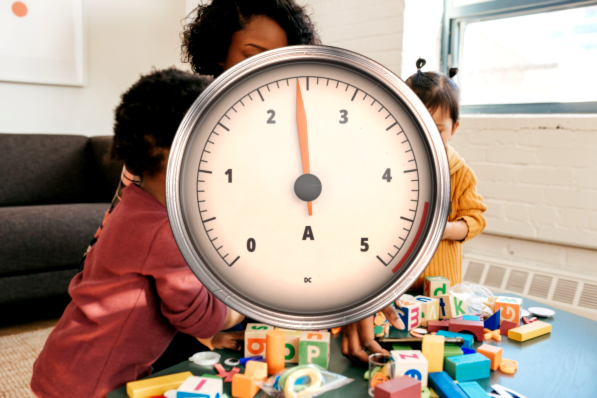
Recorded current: 2.4 A
